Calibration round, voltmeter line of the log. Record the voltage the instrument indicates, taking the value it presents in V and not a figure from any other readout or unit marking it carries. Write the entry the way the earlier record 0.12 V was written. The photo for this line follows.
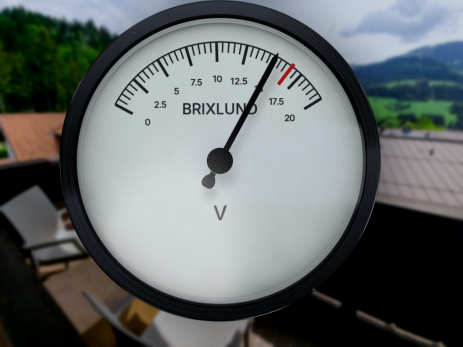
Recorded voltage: 15 V
